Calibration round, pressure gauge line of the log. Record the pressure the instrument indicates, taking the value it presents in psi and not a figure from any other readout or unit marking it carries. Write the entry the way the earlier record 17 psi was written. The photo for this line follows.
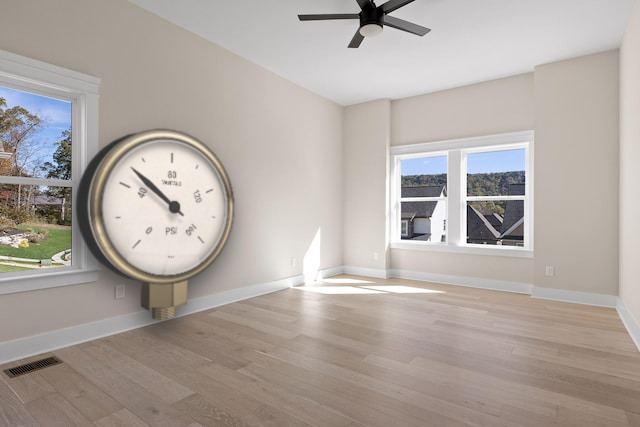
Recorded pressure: 50 psi
